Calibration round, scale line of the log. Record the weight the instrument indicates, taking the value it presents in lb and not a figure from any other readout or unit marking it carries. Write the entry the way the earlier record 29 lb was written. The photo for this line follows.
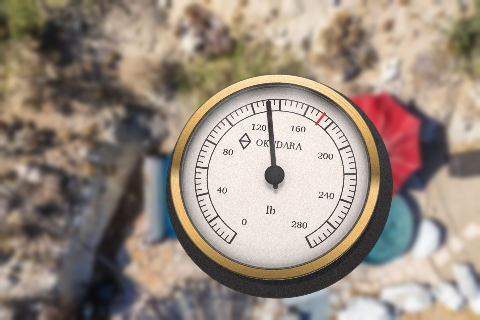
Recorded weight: 132 lb
